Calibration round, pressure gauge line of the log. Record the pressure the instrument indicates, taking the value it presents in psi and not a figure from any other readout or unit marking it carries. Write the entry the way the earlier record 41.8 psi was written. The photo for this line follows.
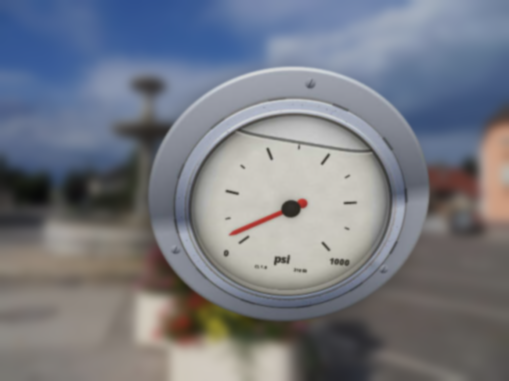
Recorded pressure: 50 psi
